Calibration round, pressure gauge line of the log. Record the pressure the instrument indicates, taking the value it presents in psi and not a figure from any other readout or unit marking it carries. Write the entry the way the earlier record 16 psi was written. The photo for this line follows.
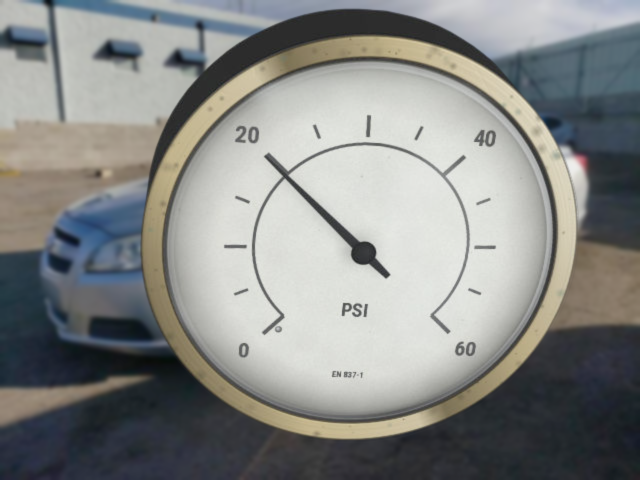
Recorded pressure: 20 psi
